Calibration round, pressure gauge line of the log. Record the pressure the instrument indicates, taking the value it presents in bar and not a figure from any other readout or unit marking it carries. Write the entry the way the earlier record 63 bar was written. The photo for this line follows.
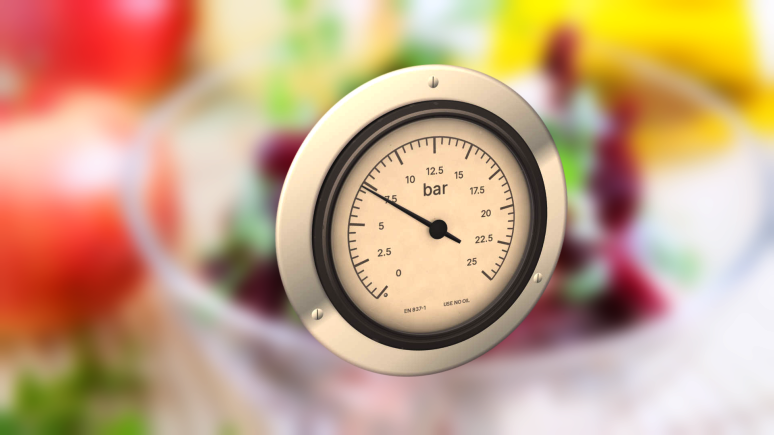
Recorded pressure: 7.25 bar
